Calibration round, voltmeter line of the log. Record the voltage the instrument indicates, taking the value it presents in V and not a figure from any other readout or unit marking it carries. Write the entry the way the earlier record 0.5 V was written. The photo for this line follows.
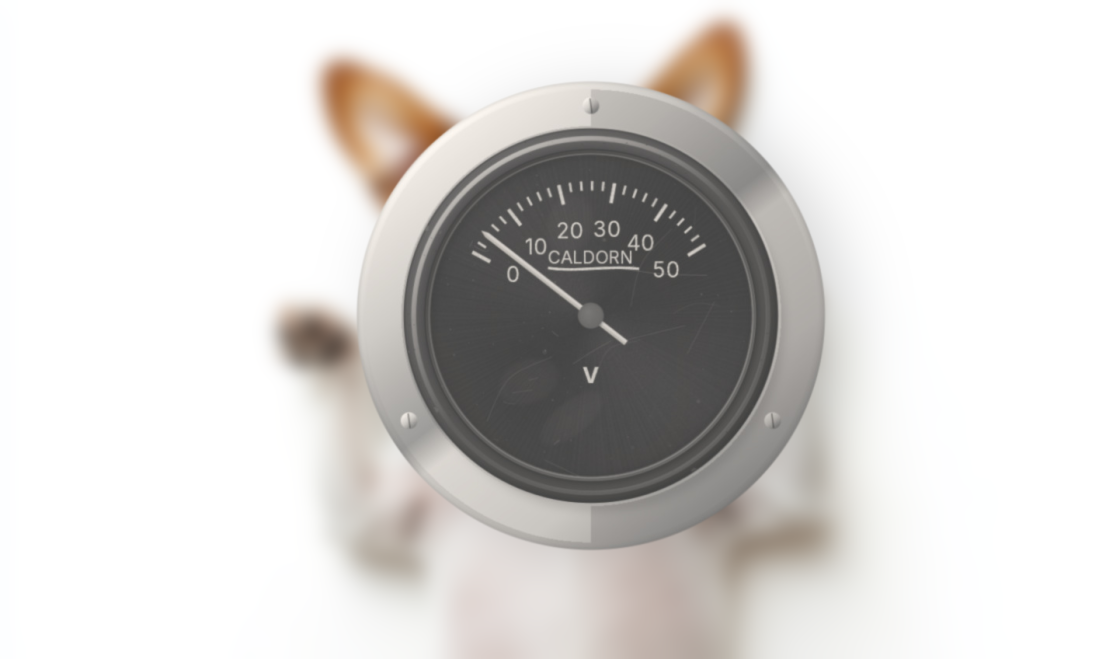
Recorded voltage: 4 V
